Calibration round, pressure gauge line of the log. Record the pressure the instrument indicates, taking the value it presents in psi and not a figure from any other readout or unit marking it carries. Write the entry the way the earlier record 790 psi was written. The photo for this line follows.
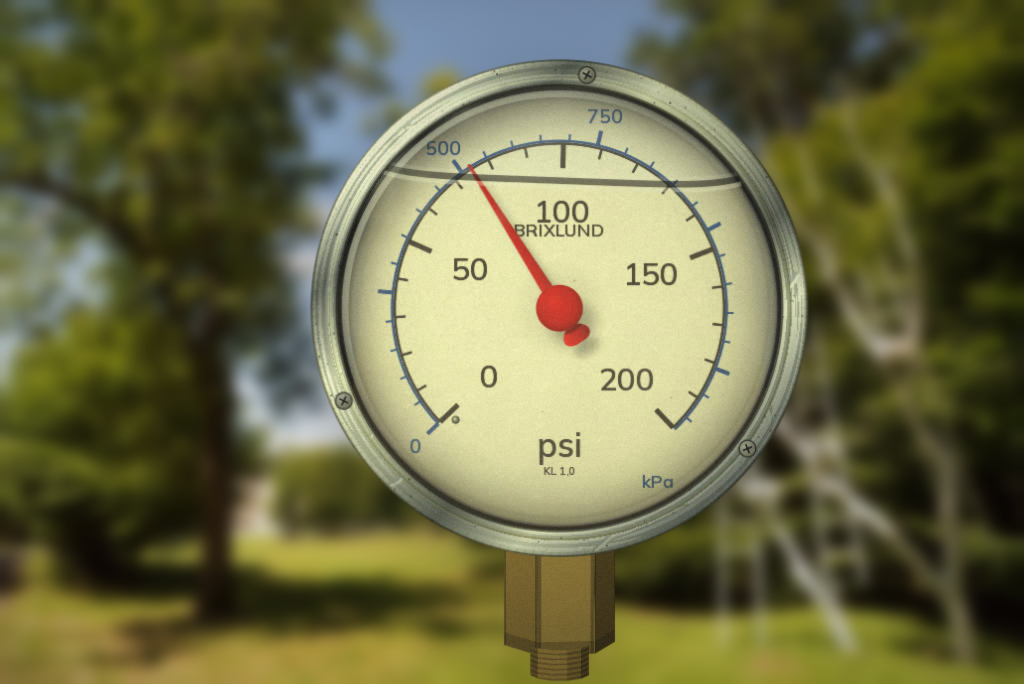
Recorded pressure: 75 psi
